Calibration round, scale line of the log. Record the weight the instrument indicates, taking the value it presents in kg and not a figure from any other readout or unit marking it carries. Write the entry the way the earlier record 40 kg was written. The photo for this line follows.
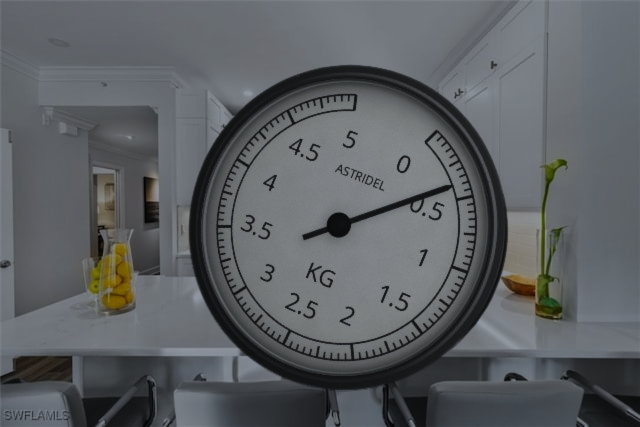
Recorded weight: 0.4 kg
